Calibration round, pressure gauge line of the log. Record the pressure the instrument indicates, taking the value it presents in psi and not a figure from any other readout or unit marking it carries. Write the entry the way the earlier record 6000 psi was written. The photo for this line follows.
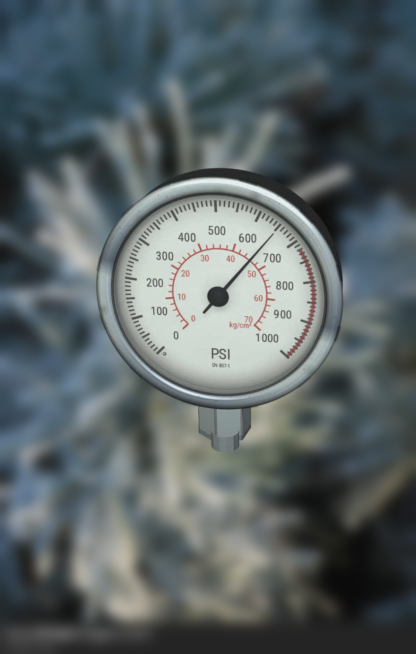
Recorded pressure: 650 psi
